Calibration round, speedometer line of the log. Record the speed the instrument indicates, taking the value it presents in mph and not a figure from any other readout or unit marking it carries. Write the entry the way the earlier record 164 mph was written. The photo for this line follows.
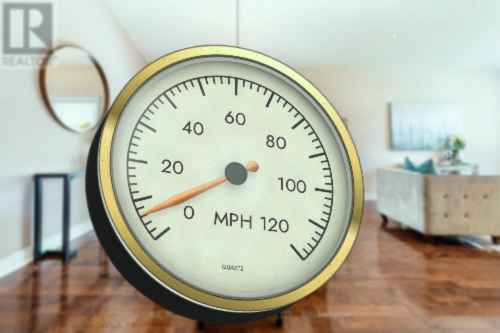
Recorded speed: 6 mph
